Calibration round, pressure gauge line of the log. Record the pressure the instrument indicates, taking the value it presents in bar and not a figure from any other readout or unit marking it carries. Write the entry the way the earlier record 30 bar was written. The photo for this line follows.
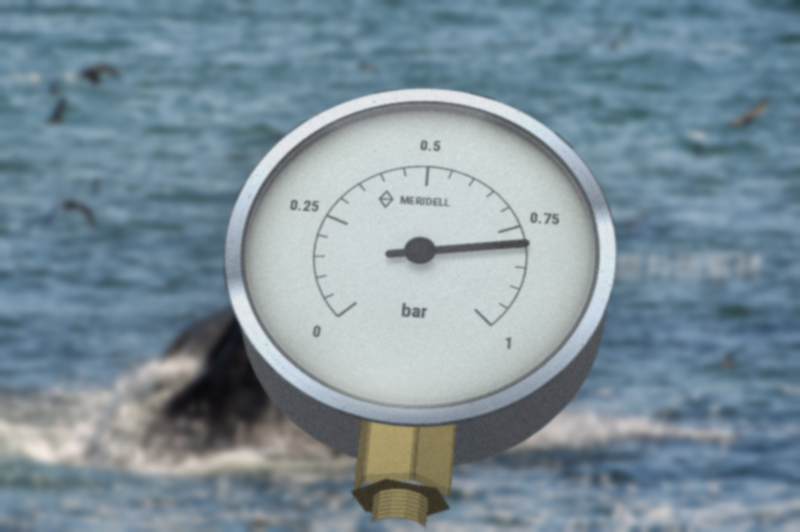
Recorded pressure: 0.8 bar
